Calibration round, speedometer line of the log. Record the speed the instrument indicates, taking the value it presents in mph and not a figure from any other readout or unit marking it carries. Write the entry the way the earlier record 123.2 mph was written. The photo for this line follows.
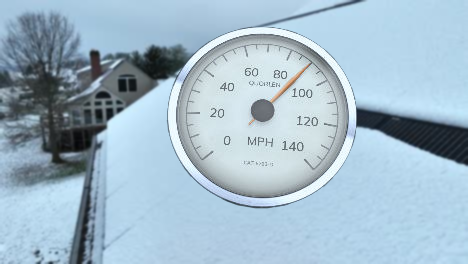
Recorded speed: 90 mph
